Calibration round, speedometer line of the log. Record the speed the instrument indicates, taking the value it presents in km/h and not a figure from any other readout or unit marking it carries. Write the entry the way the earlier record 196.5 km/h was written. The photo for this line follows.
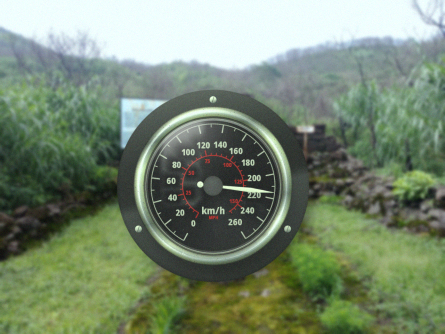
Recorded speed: 215 km/h
